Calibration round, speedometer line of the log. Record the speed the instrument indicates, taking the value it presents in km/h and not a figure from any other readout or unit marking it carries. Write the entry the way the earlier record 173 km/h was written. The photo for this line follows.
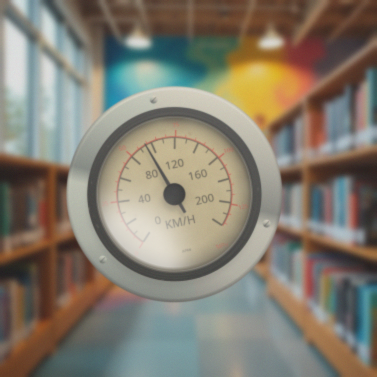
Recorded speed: 95 km/h
